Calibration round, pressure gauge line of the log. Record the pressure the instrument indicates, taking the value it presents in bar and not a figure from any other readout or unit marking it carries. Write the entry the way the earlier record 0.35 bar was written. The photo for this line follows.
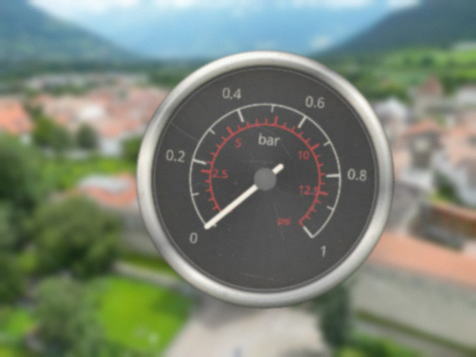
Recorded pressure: 0 bar
